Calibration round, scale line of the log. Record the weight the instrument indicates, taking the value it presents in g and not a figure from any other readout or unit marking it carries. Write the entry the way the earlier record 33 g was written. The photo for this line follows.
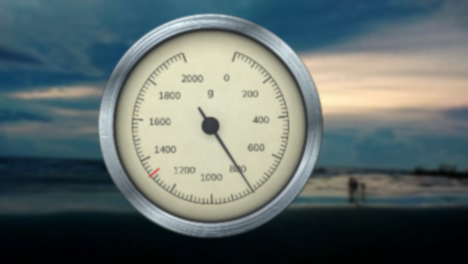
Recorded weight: 800 g
